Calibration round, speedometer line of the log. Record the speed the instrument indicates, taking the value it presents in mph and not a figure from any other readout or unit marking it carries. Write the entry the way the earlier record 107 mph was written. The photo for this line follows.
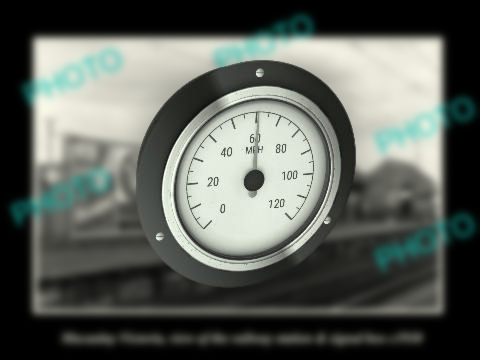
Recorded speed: 60 mph
